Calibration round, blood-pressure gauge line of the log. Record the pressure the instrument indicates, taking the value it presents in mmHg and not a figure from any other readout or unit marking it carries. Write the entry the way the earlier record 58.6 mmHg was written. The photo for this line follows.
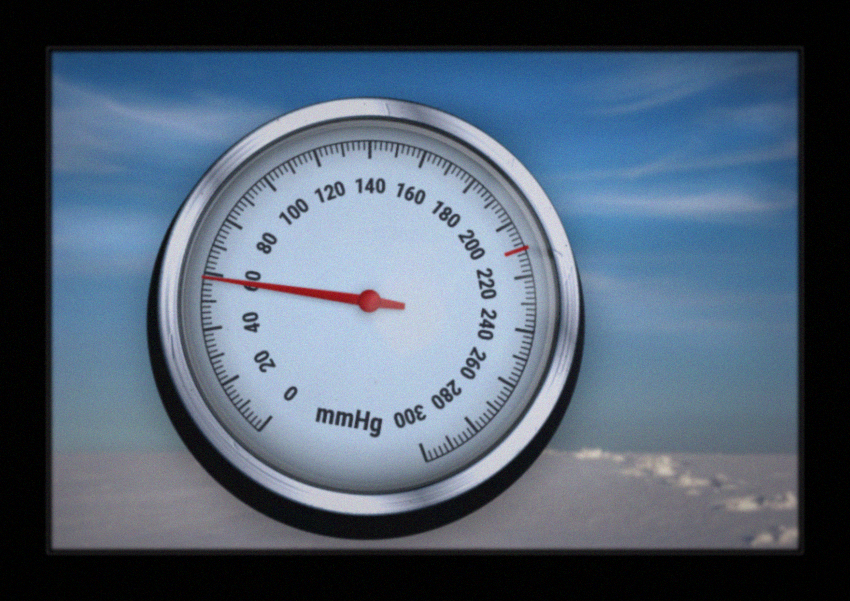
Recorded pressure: 58 mmHg
